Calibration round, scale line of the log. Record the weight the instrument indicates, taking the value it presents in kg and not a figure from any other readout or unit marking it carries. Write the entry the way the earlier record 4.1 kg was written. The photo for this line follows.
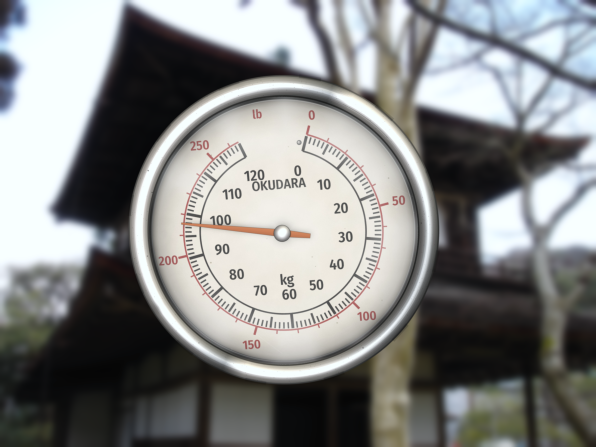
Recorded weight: 98 kg
